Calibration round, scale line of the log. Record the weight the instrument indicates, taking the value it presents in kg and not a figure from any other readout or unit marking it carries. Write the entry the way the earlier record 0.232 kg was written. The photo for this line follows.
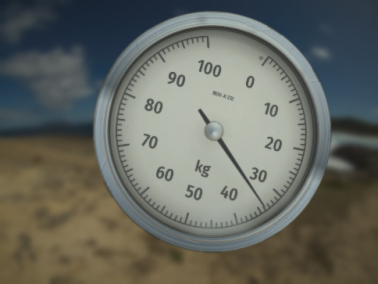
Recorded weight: 34 kg
